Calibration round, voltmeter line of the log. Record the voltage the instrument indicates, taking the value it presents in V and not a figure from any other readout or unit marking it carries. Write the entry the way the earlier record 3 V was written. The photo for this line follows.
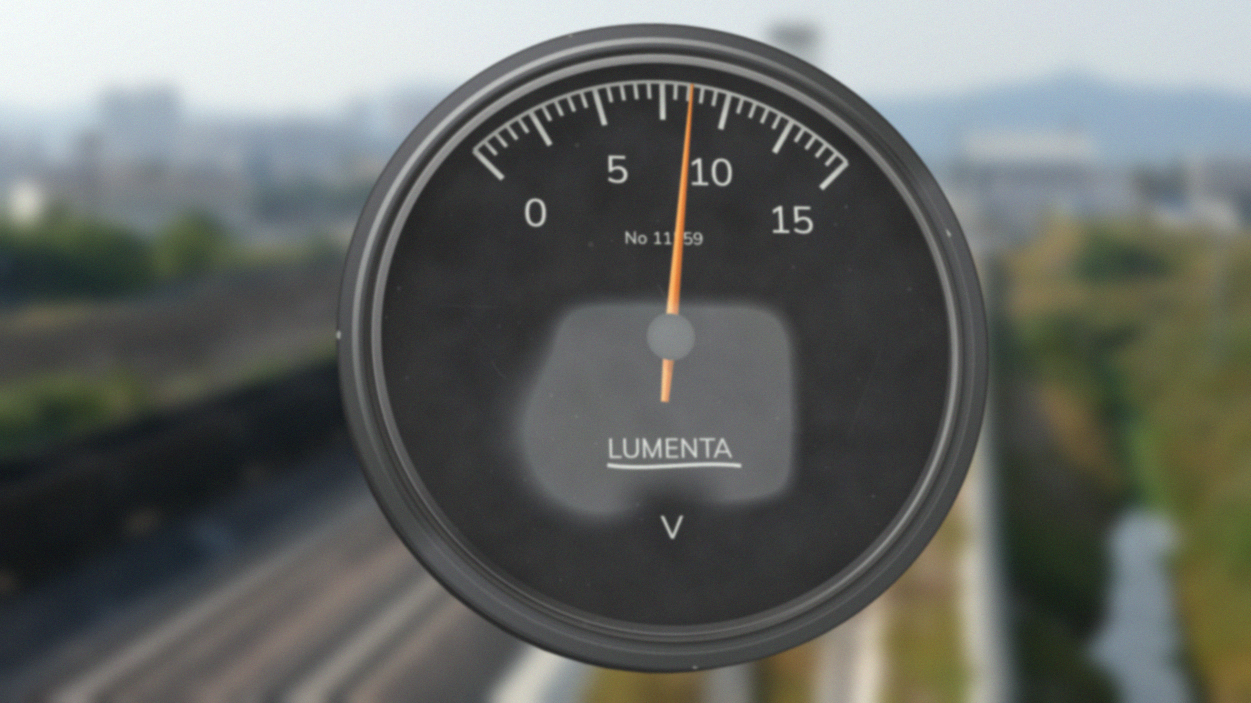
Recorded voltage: 8.5 V
